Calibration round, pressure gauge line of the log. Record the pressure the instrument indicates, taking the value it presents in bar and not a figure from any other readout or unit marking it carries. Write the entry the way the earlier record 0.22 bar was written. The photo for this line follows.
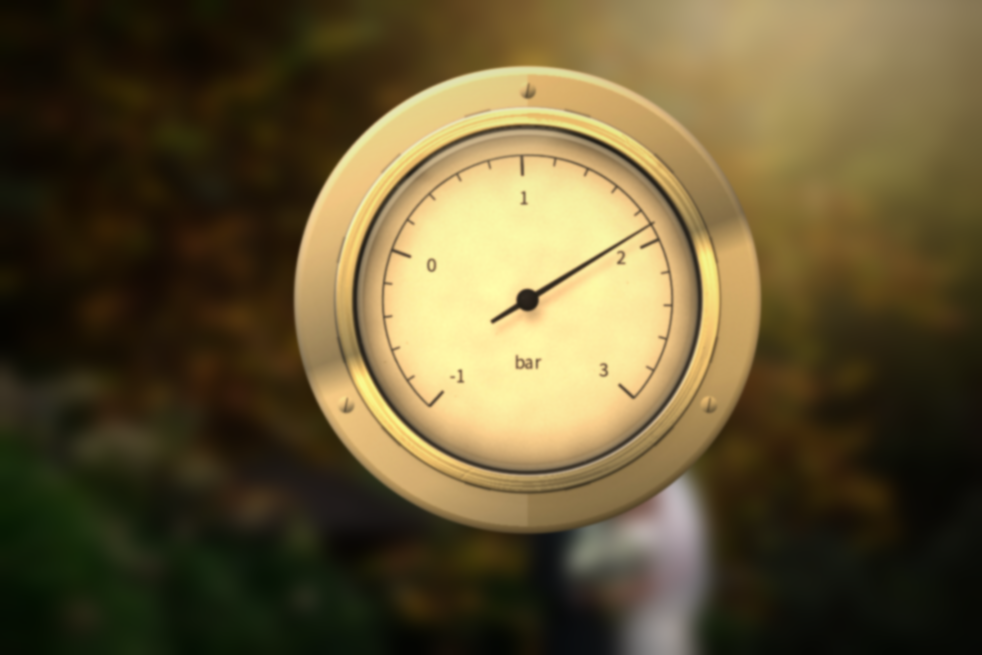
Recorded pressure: 1.9 bar
